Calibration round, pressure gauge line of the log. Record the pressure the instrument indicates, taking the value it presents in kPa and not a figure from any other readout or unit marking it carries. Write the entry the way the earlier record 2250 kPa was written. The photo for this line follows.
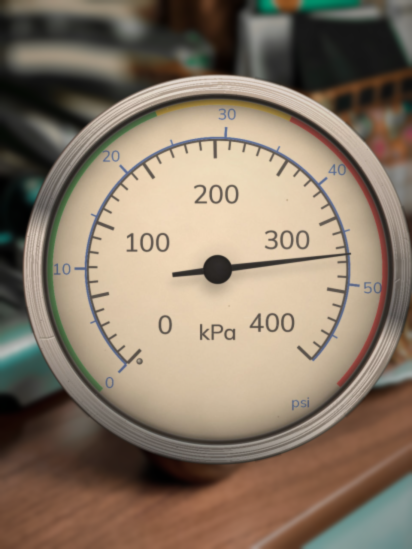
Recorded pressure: 325 kPa
